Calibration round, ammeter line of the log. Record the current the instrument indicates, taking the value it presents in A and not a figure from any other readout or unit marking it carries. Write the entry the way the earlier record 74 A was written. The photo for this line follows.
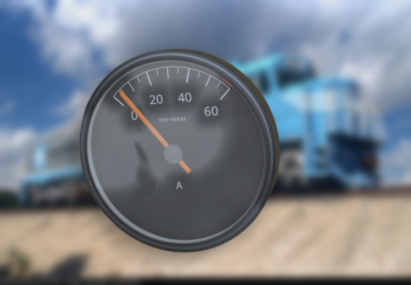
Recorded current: 5 A
